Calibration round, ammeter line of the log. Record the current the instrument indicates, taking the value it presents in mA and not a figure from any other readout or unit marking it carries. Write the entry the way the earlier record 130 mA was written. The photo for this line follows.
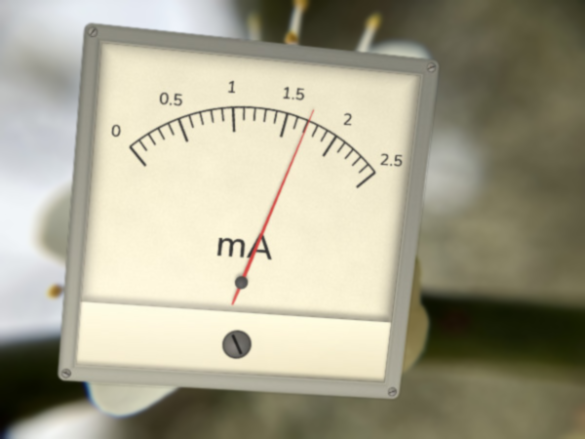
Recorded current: 1.7 mA
